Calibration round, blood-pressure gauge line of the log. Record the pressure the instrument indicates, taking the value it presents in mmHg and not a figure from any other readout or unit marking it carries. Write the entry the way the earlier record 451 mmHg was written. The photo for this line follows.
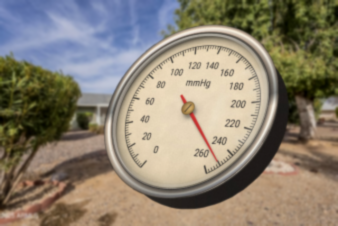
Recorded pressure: 250 mmHg
